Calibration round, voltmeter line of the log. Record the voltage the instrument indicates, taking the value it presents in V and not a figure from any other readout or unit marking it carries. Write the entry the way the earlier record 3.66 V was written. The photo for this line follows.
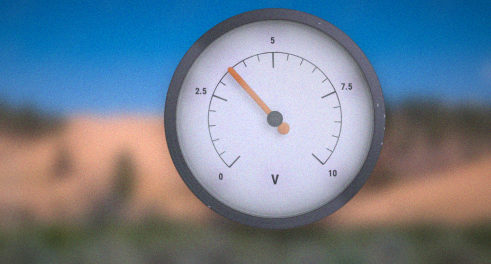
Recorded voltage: 3.5 V
